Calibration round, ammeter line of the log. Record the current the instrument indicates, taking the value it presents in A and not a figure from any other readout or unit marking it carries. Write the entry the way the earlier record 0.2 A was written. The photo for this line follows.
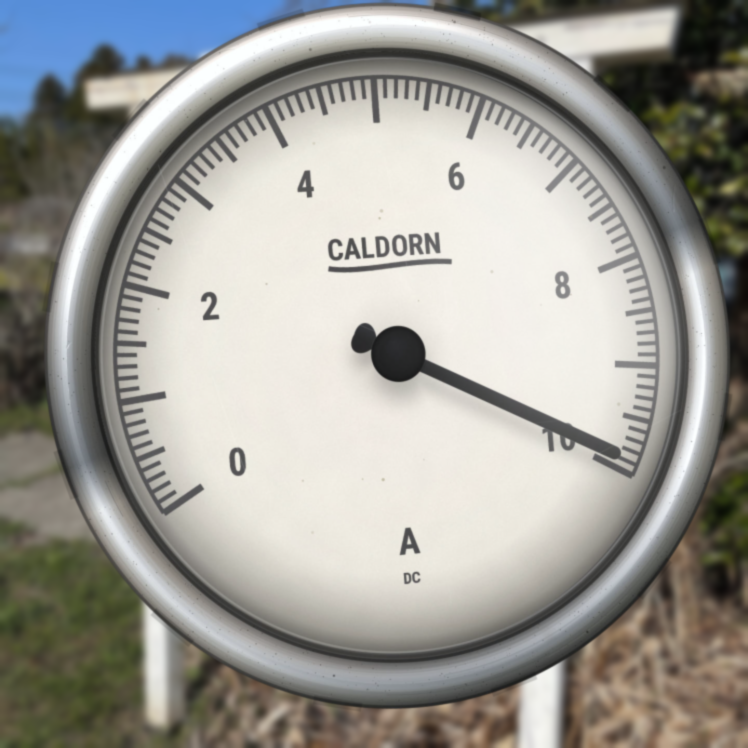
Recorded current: 9.9 A
